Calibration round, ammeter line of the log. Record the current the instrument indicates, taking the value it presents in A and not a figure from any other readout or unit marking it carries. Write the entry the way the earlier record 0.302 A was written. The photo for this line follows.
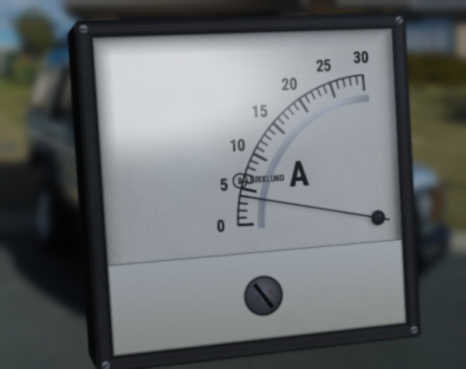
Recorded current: 4 A
